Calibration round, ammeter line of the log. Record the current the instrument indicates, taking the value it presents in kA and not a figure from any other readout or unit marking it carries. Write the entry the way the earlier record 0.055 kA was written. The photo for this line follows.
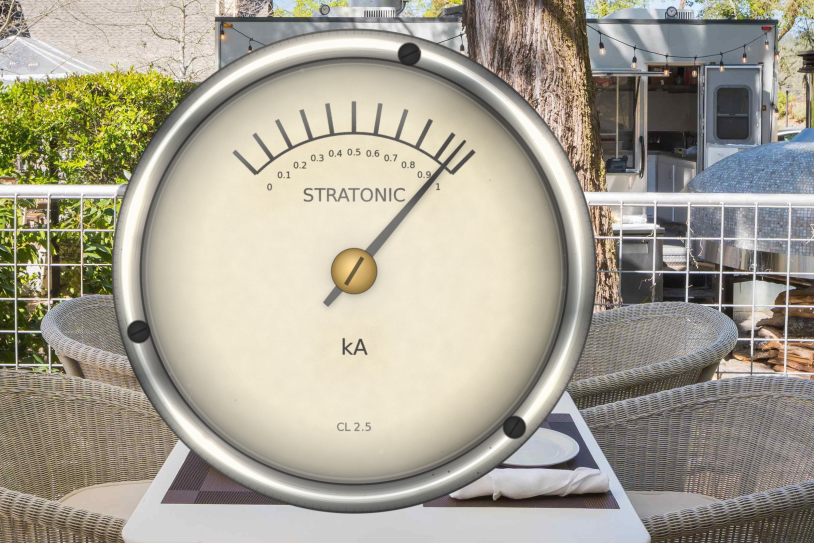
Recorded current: 0.95 kA
